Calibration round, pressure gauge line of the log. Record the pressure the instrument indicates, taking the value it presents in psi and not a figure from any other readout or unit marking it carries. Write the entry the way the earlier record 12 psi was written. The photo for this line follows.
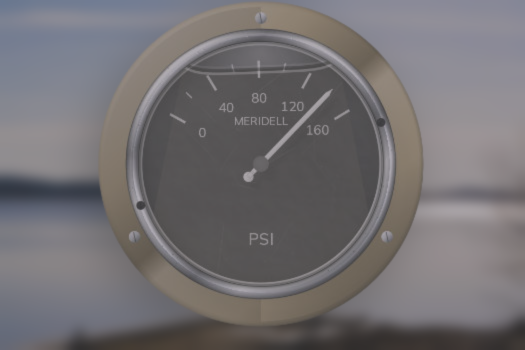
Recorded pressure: 140 psi
